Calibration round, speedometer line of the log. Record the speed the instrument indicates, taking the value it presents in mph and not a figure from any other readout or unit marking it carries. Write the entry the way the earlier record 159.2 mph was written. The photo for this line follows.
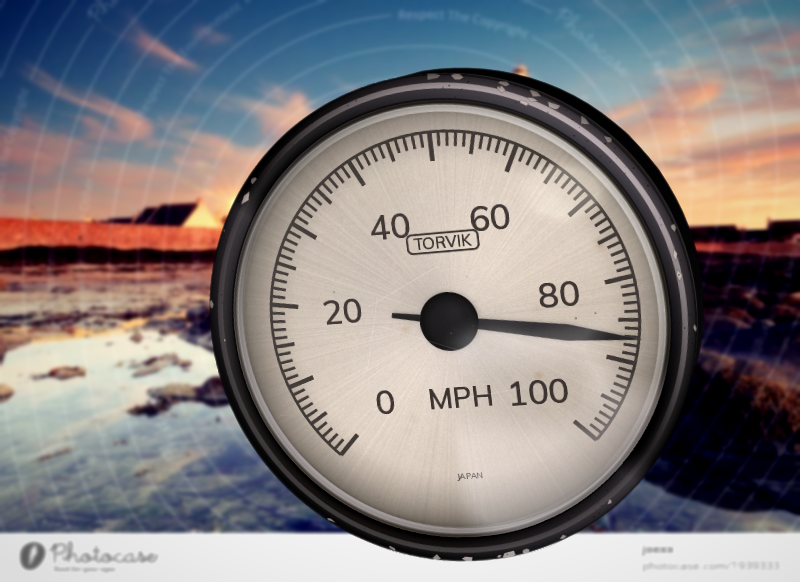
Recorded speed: 87 mph
